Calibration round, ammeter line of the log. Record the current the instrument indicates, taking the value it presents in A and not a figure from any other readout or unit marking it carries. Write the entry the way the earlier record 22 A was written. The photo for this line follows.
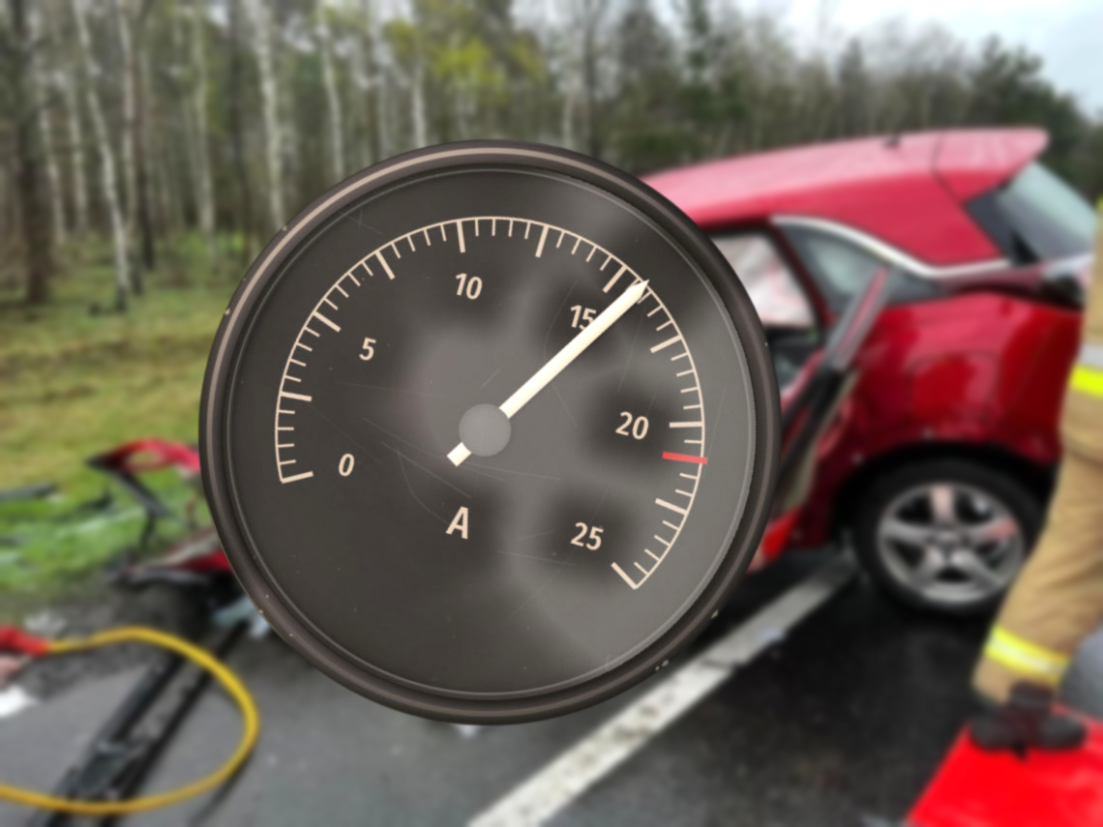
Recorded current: 15.75 A
